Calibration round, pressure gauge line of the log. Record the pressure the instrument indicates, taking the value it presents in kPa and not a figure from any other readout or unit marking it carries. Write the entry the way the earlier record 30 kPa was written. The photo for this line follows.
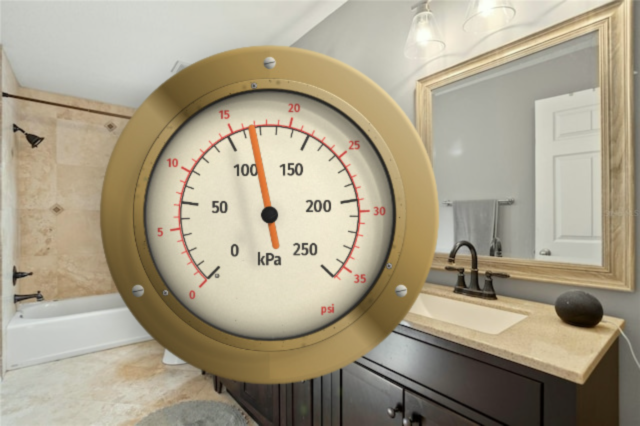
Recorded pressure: 115 kPa
